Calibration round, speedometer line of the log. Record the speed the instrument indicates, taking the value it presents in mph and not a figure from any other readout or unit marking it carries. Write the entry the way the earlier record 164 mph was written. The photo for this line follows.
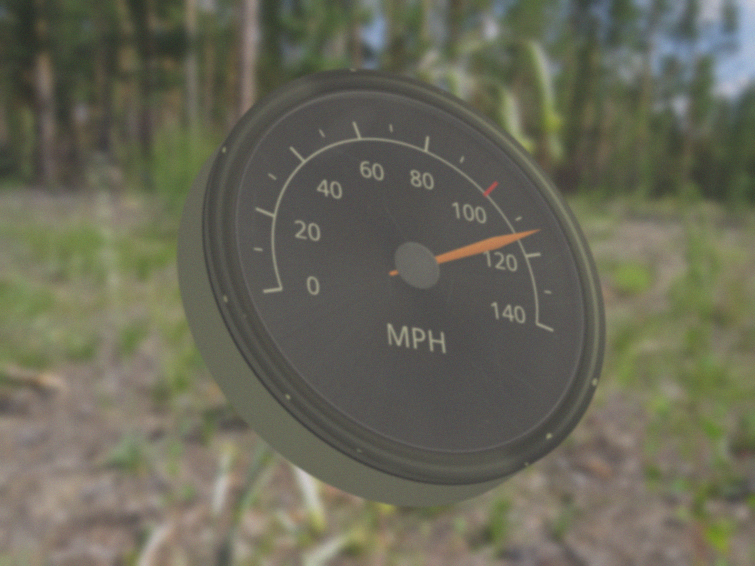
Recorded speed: 115 mph
